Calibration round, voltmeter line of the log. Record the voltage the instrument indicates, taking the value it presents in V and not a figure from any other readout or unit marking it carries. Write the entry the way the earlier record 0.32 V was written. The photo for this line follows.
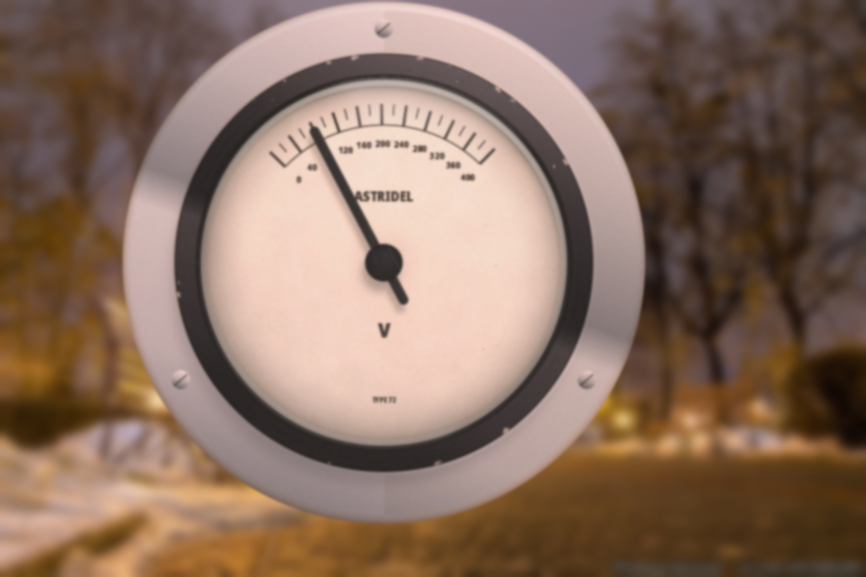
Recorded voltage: 80 V
